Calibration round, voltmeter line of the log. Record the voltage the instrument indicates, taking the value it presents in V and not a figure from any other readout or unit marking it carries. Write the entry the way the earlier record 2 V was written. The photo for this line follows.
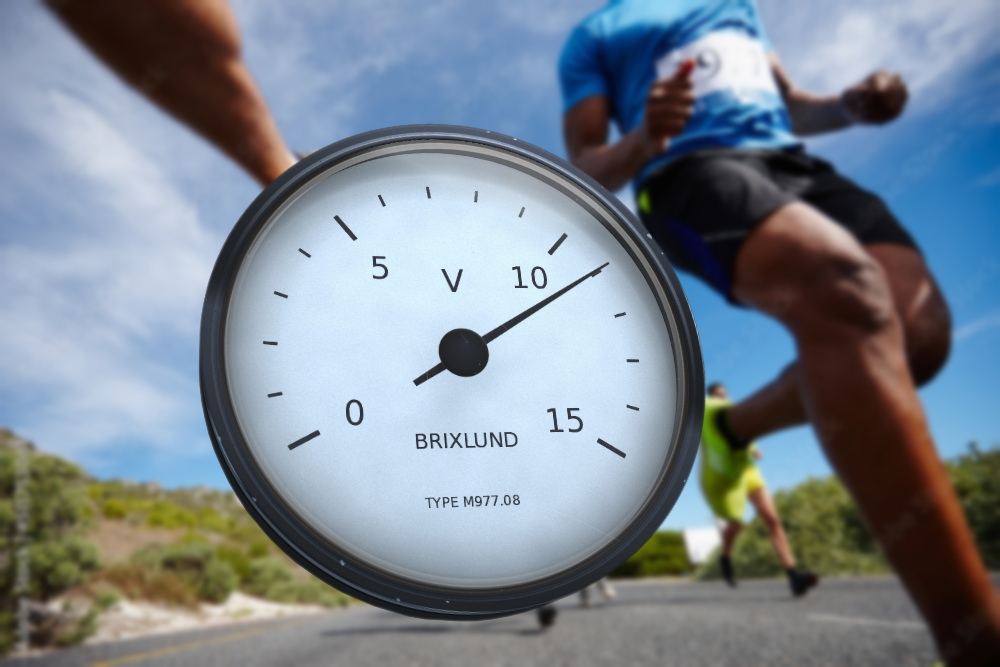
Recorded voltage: 11 V
